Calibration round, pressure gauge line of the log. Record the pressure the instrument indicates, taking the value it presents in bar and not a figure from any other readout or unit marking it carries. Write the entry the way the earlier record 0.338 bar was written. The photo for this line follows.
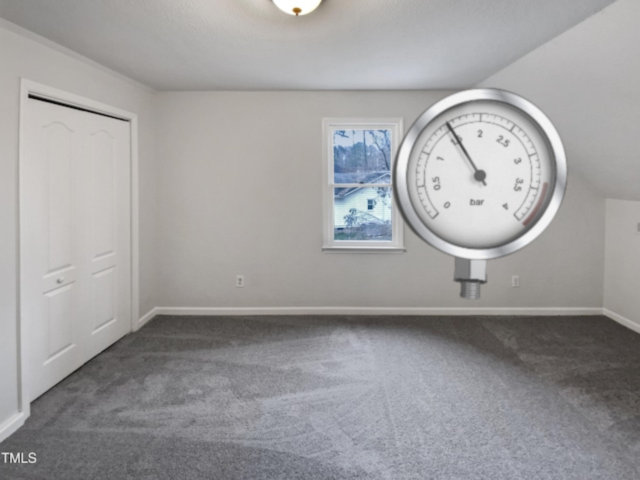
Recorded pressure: 1.5 bar
